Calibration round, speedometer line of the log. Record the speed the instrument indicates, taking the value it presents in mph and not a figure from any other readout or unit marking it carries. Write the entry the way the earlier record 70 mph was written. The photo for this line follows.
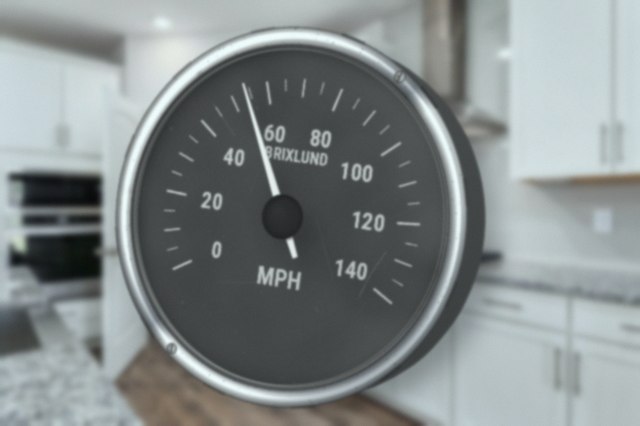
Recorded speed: 55 mph
